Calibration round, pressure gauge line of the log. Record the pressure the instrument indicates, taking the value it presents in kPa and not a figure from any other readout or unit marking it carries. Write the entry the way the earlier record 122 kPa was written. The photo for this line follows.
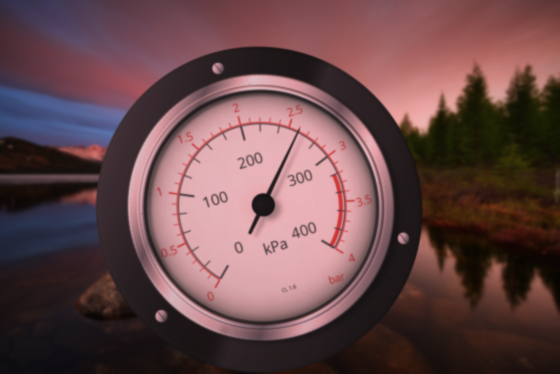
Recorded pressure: 260 kPa
